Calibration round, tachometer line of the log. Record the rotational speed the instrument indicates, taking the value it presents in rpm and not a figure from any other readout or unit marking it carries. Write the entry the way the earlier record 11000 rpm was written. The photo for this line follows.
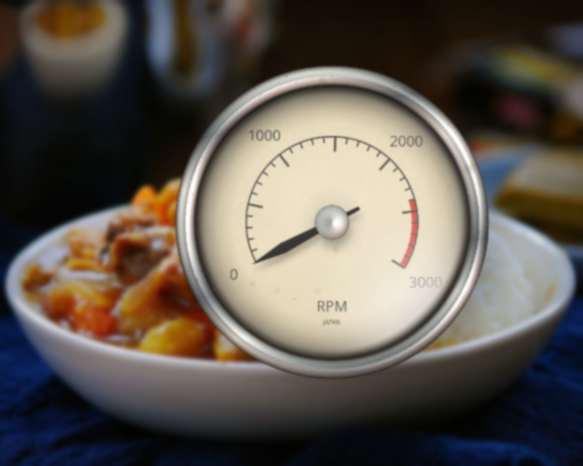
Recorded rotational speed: 0 rpm
